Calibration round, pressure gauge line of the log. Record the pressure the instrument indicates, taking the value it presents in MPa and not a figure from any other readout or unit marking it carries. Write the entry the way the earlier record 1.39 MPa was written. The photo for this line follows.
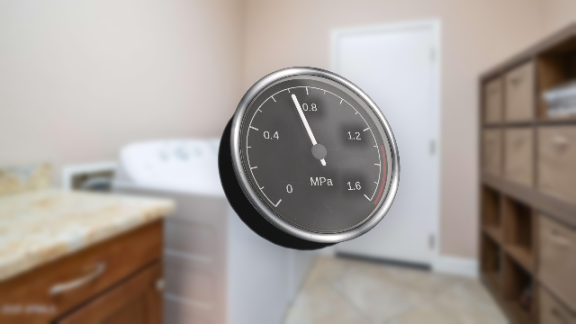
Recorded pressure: 0.7 MPa
